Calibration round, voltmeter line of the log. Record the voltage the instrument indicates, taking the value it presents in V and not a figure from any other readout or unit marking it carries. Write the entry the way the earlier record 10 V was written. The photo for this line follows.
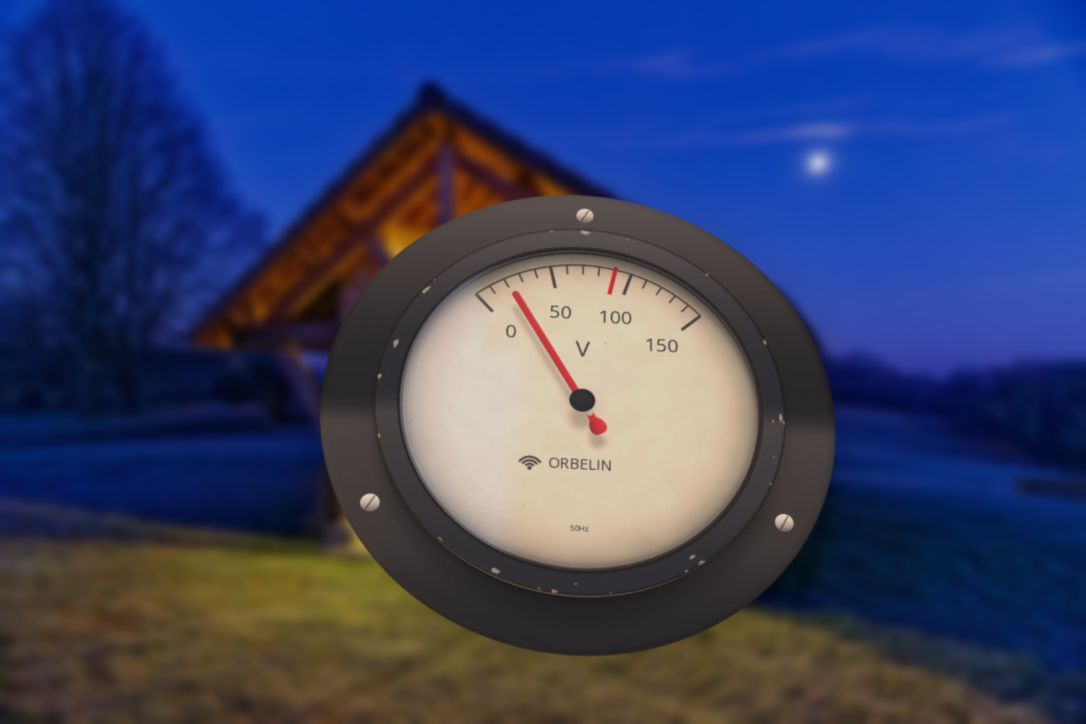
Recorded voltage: 20 V
